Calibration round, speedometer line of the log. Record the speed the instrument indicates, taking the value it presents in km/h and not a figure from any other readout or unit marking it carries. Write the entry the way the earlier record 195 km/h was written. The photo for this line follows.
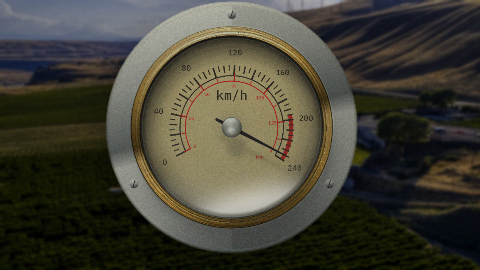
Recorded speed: 235 km/h
